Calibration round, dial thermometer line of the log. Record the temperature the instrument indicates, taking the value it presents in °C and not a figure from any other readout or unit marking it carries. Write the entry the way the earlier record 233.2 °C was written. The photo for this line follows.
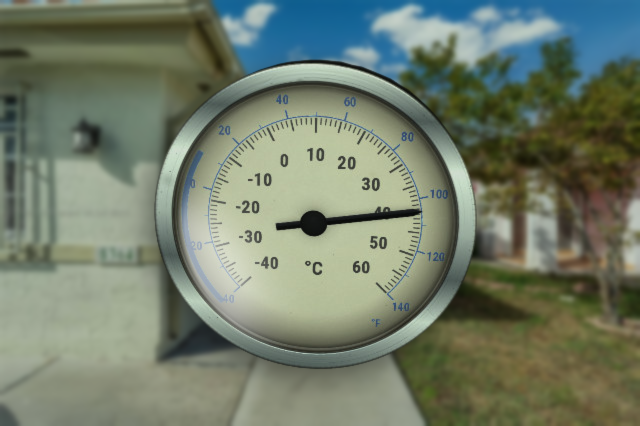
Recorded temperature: 40 °C
